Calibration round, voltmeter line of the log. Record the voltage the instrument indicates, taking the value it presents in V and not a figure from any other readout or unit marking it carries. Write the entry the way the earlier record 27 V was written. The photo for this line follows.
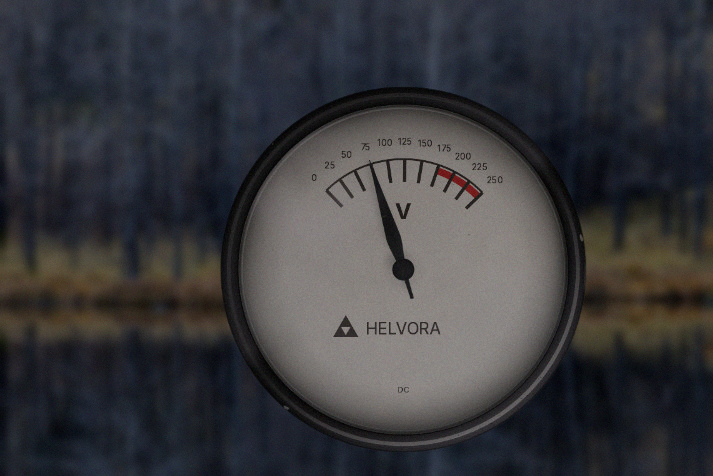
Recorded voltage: 75 V
